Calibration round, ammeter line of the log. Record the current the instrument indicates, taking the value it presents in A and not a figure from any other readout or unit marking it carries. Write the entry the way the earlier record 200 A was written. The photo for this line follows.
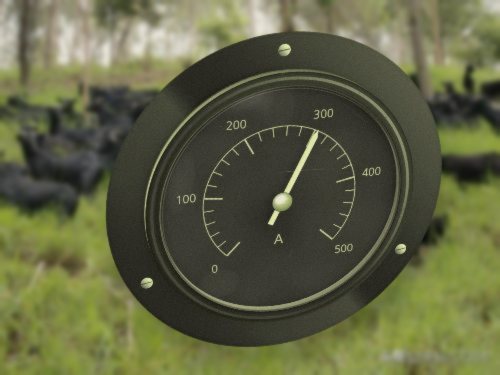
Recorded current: 300 A
